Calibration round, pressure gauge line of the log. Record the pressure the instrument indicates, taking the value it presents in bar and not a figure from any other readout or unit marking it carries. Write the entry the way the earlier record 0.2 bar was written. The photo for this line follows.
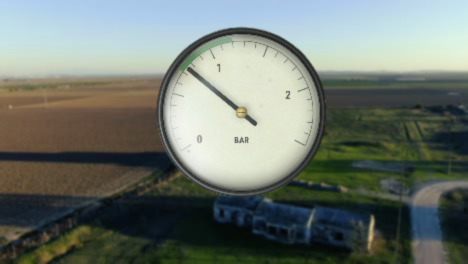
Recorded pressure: 0.75 bar
